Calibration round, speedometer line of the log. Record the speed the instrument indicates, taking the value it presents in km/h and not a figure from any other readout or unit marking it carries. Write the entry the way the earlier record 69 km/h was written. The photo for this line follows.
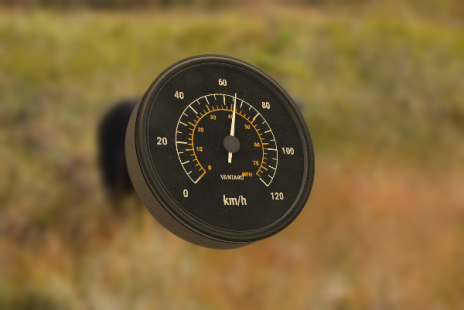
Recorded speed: 65 km/h
